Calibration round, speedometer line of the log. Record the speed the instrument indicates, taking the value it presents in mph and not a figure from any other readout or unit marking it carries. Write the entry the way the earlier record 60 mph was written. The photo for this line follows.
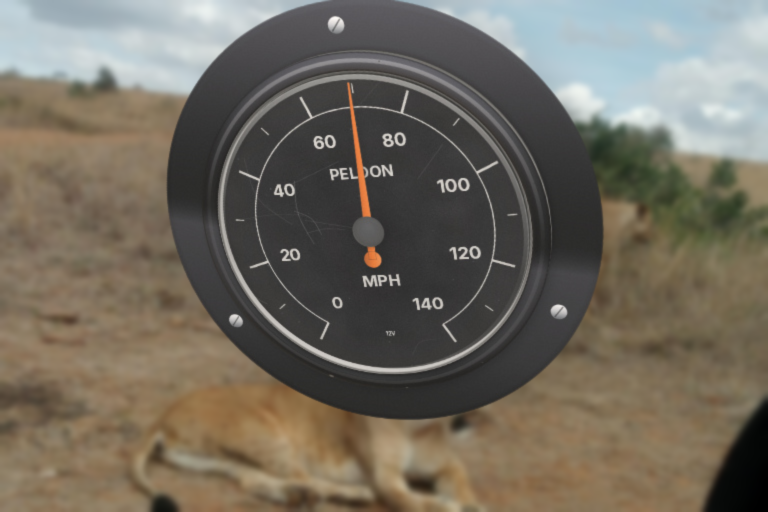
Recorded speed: 70 mph
